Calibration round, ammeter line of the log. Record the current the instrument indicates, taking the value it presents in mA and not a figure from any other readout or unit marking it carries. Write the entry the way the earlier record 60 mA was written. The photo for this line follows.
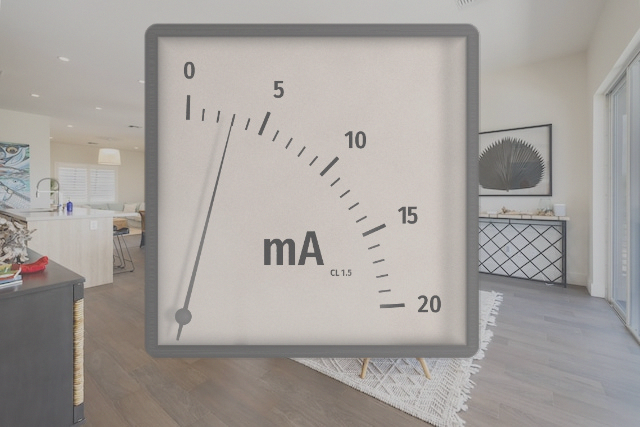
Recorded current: 3 mA
